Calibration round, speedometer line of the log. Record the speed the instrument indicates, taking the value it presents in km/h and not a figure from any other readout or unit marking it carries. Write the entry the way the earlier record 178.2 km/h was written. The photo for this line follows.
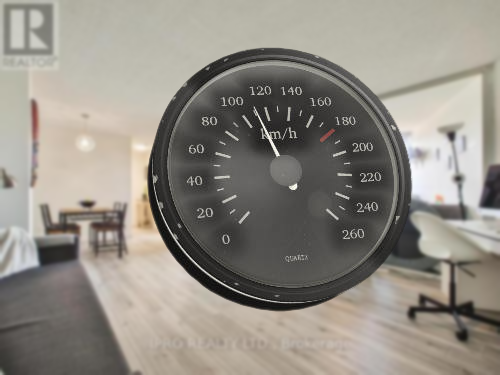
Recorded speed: 110 km/h
